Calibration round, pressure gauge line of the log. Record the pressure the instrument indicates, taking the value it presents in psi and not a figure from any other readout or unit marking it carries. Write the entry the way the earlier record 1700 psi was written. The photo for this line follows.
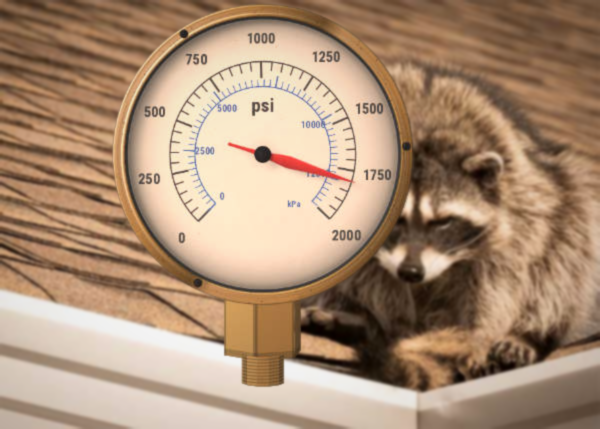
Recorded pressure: 1800 psi
